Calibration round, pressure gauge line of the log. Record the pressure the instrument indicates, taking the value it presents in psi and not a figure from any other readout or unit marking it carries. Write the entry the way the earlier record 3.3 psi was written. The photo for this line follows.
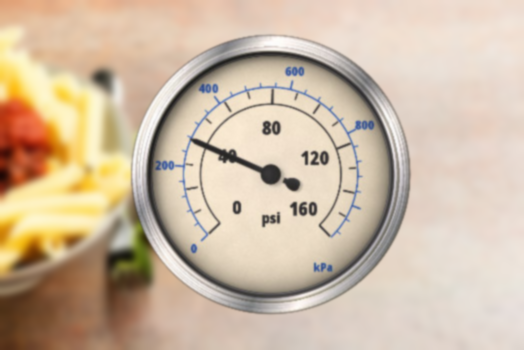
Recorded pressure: 40 psi
